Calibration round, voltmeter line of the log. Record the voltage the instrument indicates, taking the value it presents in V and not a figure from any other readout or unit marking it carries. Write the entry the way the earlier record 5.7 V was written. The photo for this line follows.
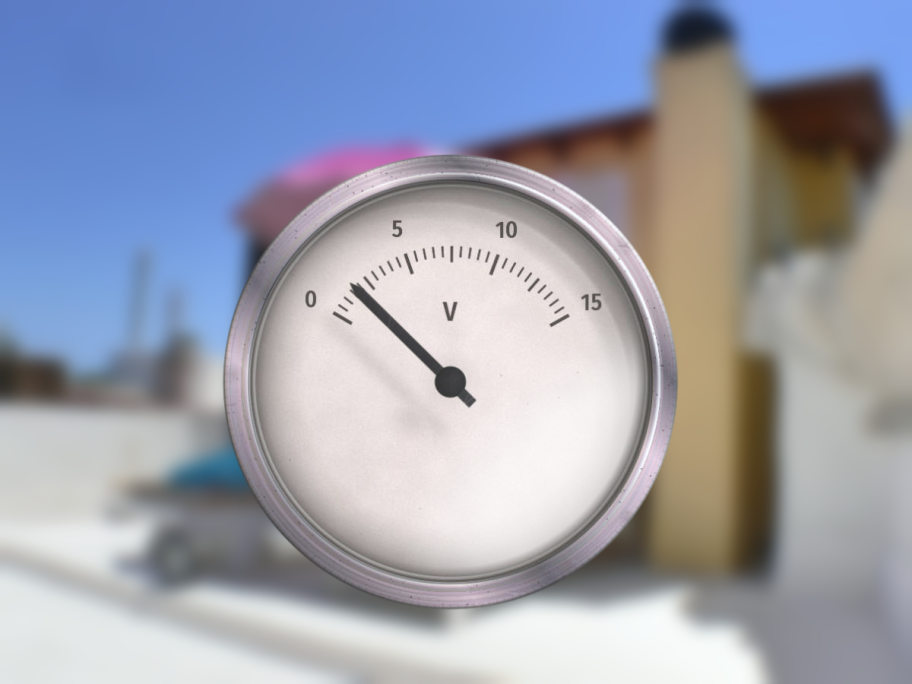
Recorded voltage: 1.75 V
